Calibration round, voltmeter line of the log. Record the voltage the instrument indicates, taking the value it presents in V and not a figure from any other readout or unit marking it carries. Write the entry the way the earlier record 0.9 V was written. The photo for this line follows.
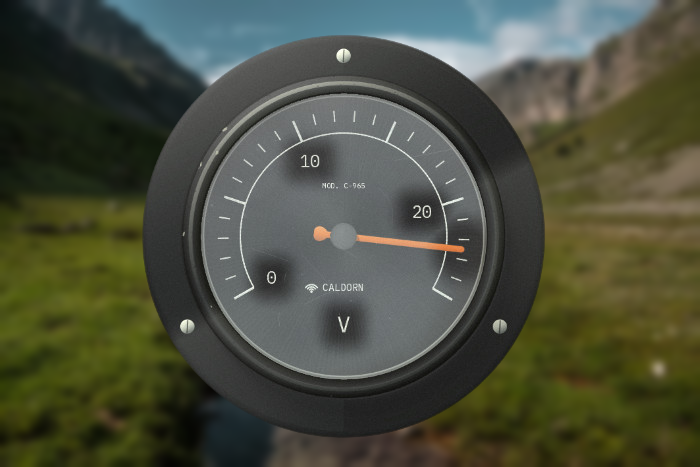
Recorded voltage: 22.5 V
